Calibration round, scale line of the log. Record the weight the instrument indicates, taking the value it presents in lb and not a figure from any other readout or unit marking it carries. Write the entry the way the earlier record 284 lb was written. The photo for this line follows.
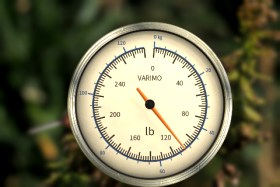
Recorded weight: 110 lb
